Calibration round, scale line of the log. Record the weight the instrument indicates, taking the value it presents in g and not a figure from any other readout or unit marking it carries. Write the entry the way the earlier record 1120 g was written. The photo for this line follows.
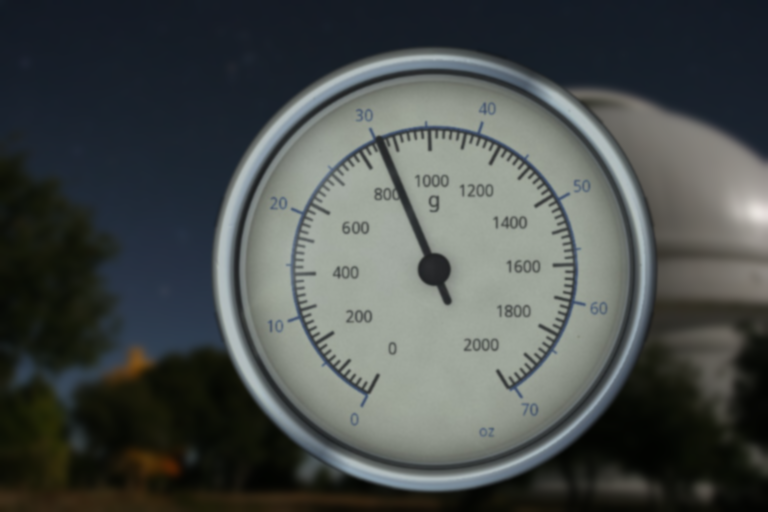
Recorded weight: 860 g
